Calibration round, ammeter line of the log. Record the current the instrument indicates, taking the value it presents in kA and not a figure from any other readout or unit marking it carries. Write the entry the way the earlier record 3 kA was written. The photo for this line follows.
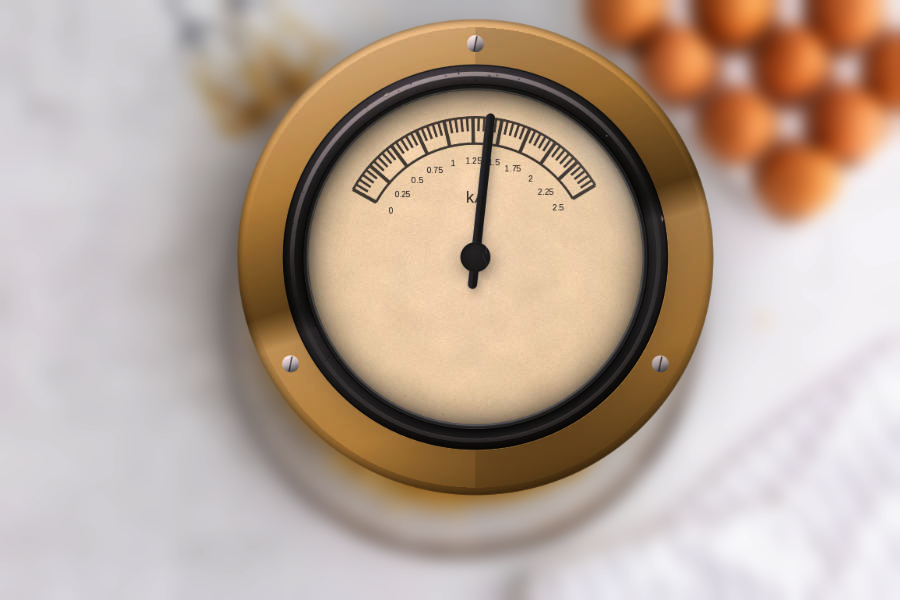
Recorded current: 1.4 kA
